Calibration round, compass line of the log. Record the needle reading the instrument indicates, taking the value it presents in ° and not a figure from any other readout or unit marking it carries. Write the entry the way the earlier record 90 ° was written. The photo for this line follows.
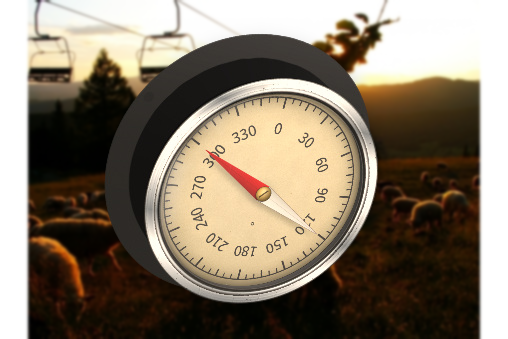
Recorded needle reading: 300 °
